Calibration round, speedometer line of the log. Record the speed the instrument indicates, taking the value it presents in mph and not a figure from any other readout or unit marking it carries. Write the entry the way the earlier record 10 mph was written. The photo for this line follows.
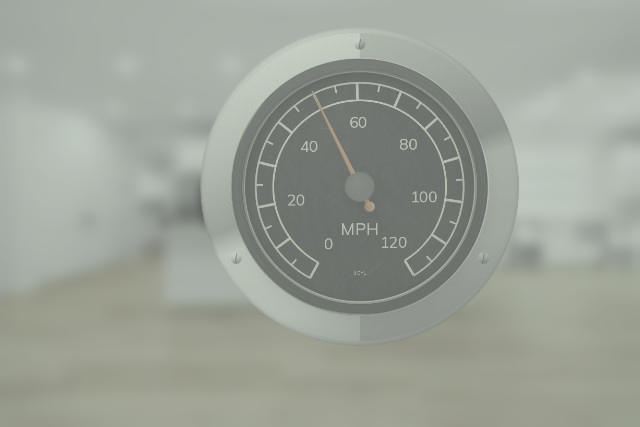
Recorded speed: 50 mph
